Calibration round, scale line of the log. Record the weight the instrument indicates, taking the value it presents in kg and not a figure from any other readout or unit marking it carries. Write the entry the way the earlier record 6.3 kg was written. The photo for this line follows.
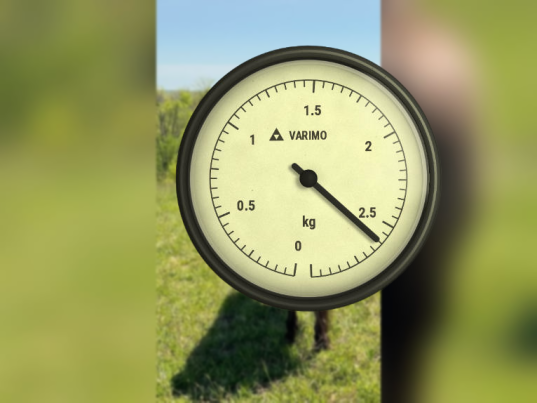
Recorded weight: 2.6 kg
